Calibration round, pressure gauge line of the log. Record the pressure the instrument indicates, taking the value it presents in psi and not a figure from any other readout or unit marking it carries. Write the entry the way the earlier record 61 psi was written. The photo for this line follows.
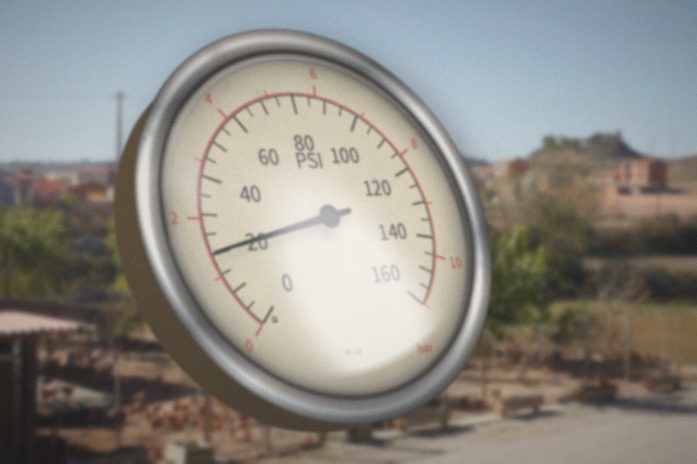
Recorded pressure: 20 psi
